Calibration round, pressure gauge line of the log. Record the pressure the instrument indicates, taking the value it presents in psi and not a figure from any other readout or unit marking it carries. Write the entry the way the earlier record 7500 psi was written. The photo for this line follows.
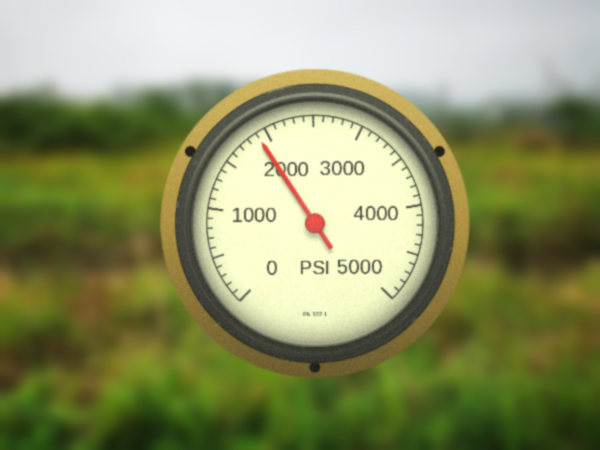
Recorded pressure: 1900 psi
